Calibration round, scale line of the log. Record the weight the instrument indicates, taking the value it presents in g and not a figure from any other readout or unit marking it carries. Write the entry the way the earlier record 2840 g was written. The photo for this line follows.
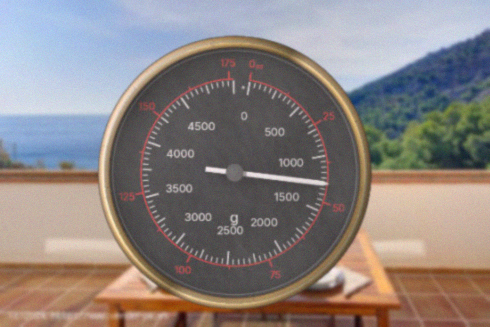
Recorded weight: 1250 g
